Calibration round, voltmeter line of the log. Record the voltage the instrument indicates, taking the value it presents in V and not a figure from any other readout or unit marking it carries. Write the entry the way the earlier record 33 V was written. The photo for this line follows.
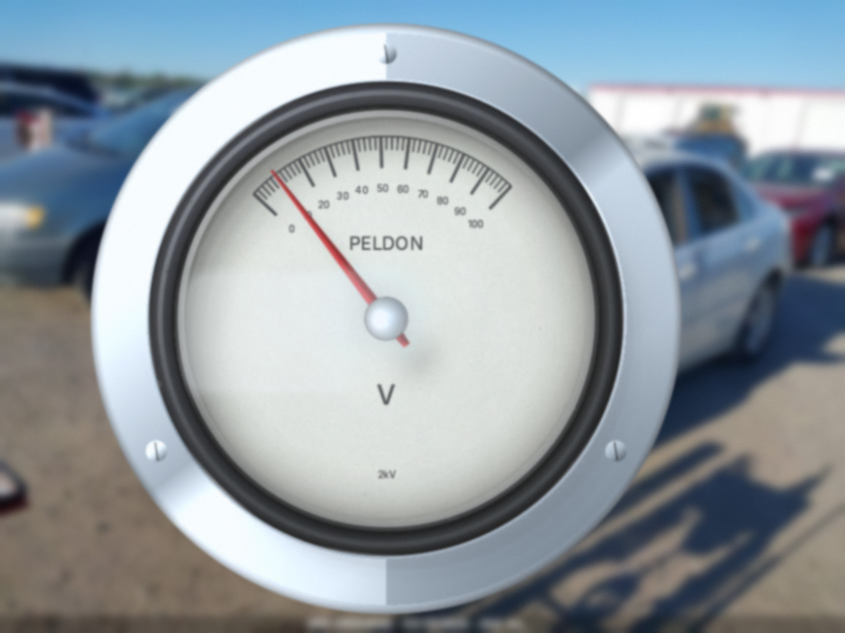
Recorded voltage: 10 V
